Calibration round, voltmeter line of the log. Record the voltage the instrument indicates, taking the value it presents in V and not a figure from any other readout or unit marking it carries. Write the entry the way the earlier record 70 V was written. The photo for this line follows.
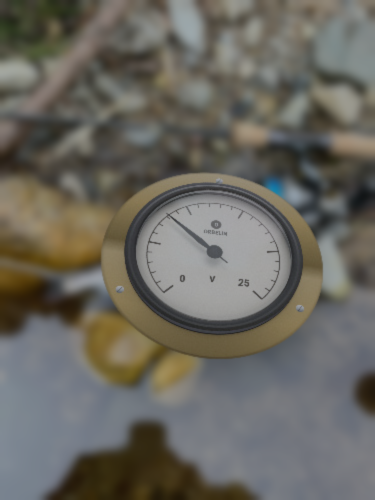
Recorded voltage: 8 V
